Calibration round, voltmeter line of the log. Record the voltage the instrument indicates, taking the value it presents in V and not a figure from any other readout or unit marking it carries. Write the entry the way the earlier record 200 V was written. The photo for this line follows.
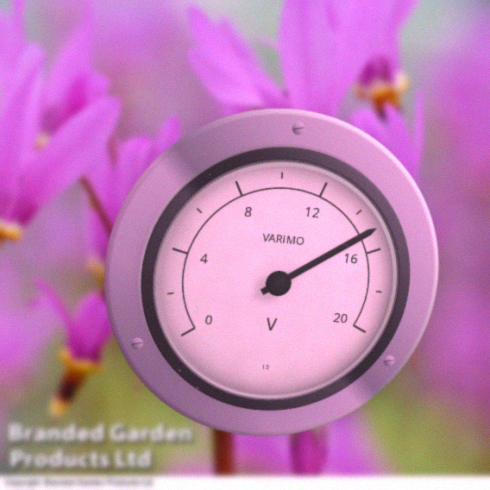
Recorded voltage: 15 V
